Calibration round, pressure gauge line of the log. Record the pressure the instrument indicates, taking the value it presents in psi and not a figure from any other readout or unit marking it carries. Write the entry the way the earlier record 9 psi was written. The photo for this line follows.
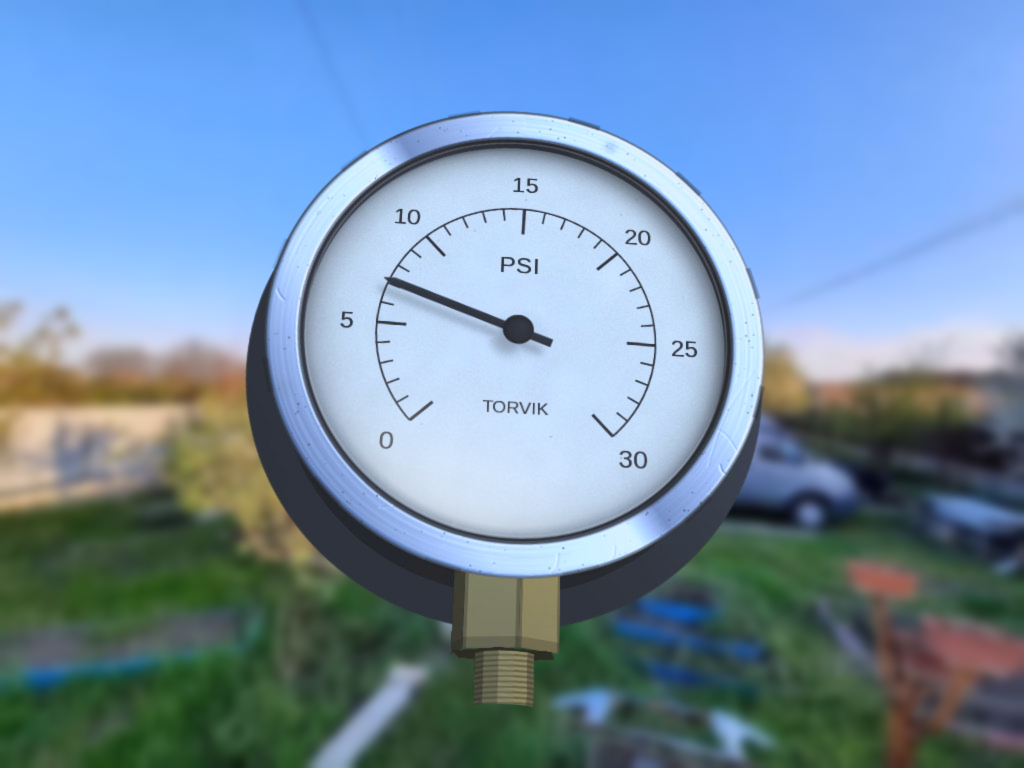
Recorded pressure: 7 psi
